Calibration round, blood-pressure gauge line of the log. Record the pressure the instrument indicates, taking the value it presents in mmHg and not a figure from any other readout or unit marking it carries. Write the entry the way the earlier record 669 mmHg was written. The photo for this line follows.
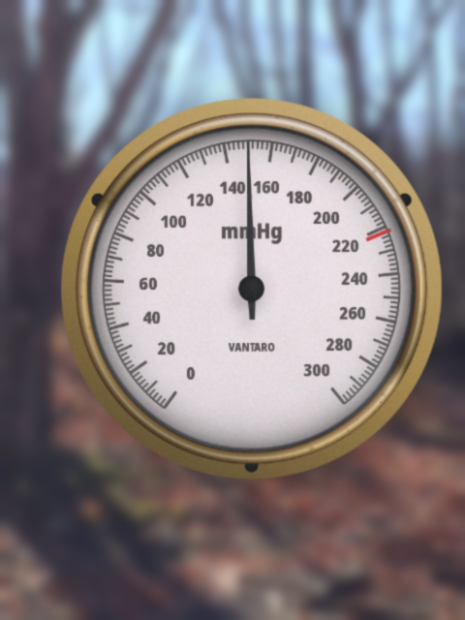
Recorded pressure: 150 mmHg
